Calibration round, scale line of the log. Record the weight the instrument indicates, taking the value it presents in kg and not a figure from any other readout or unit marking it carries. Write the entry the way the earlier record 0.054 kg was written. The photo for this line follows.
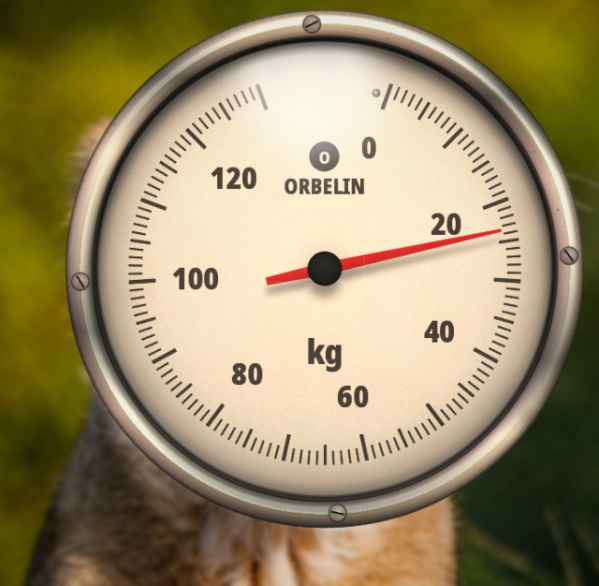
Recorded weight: 23.5 kg
